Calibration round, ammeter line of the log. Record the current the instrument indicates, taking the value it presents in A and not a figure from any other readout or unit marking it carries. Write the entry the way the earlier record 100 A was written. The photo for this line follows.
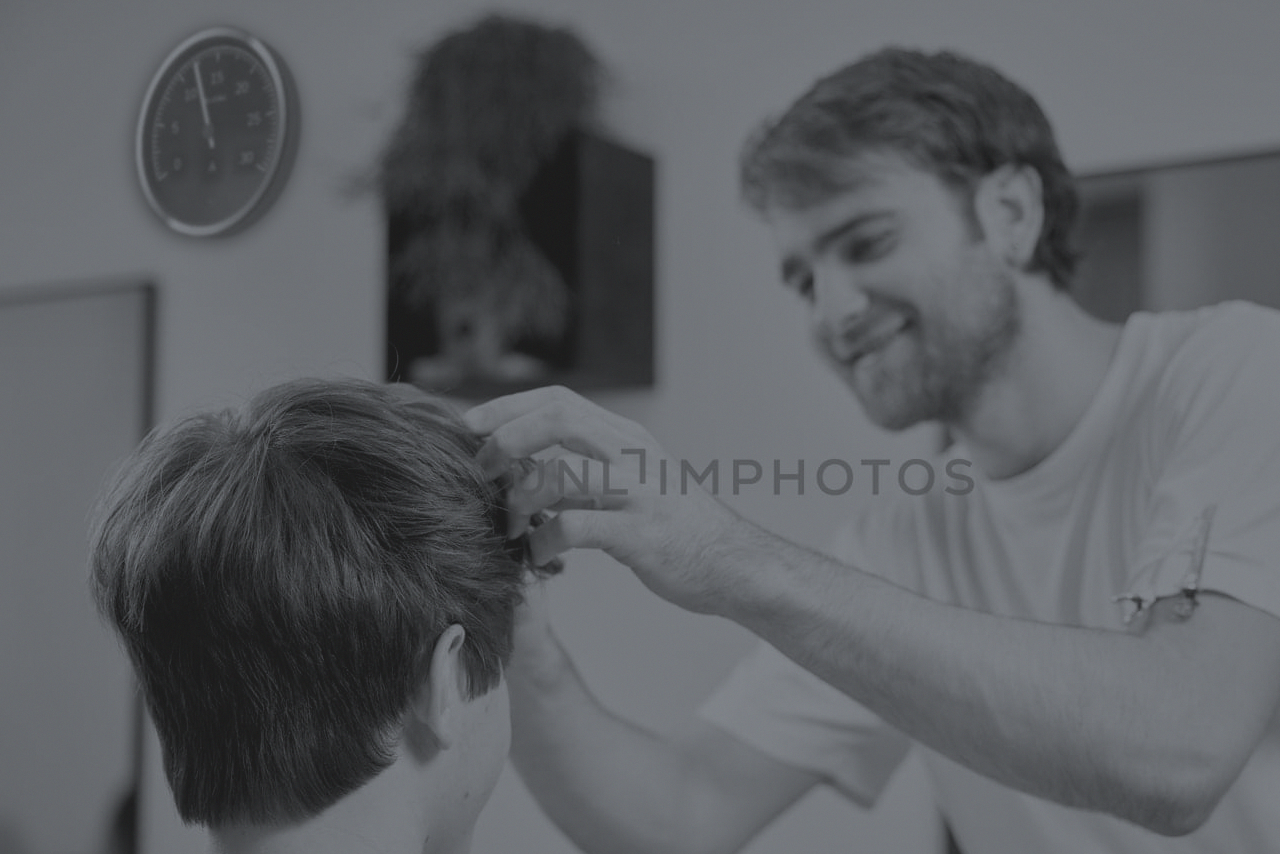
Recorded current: 12.5 A
